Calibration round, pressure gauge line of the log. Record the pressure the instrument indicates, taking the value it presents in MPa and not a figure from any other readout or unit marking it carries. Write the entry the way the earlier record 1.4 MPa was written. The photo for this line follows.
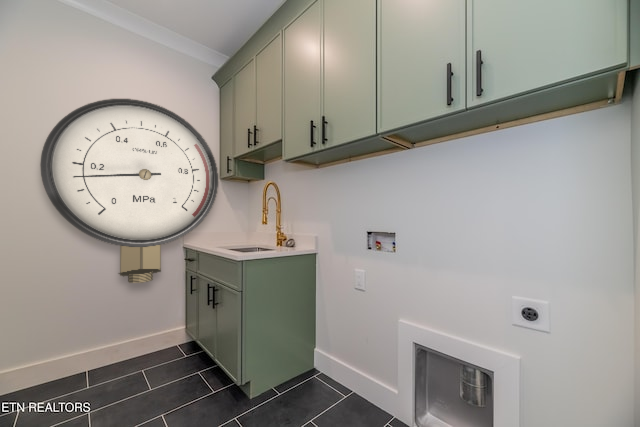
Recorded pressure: 0.15 MPa
